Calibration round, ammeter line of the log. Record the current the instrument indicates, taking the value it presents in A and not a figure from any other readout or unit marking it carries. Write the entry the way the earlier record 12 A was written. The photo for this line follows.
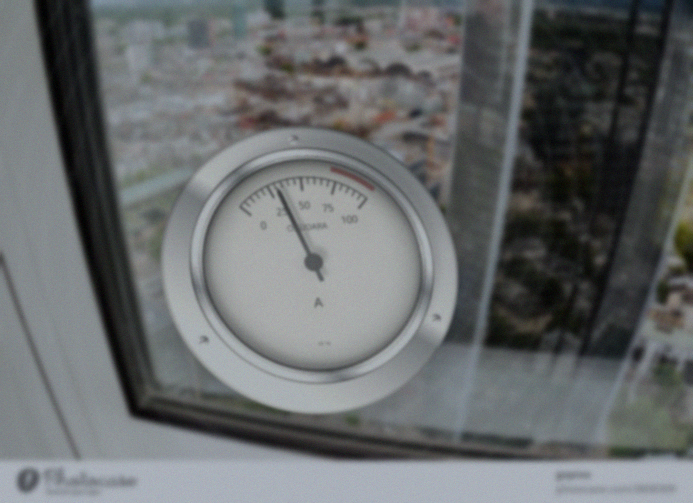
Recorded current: 30 A
